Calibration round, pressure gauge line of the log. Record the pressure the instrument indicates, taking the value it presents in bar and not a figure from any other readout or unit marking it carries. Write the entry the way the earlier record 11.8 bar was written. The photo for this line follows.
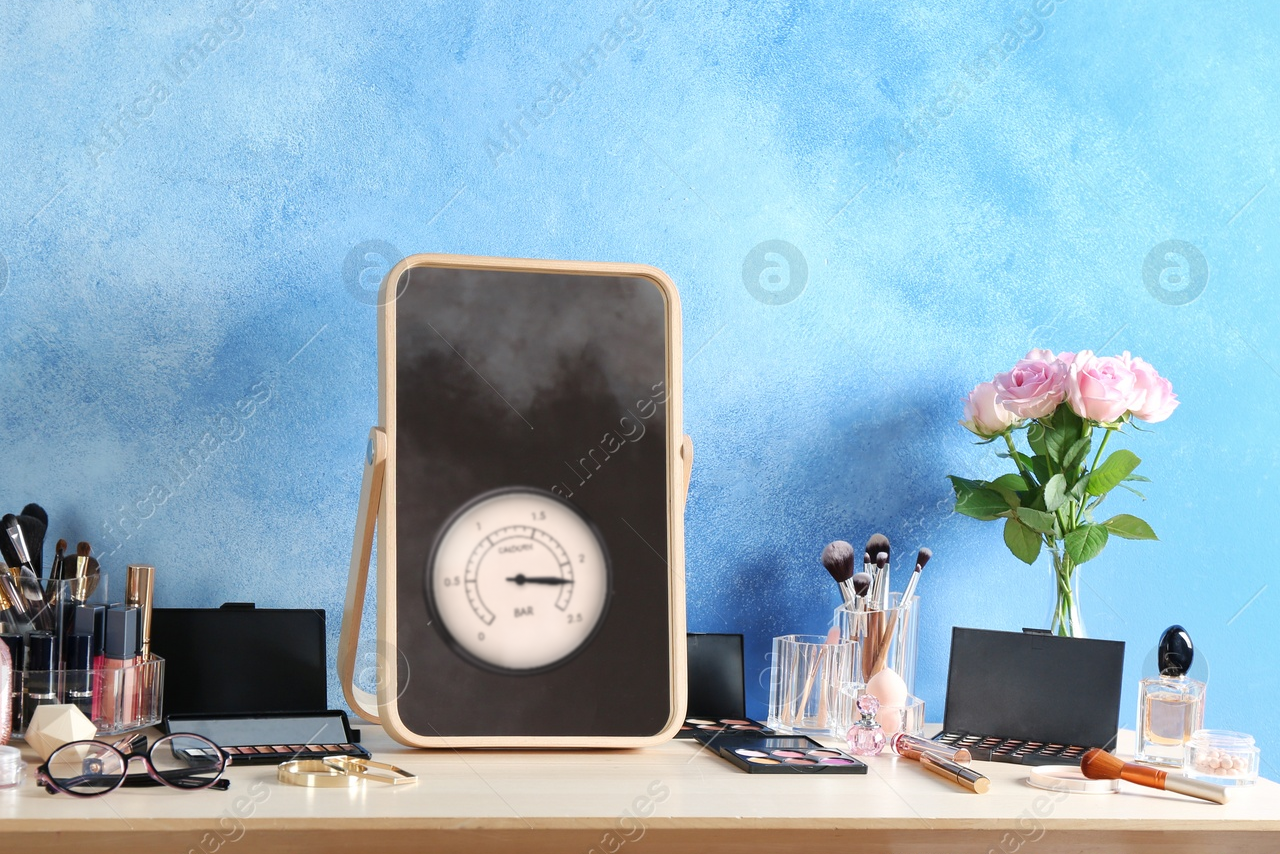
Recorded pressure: 2.2 bar
